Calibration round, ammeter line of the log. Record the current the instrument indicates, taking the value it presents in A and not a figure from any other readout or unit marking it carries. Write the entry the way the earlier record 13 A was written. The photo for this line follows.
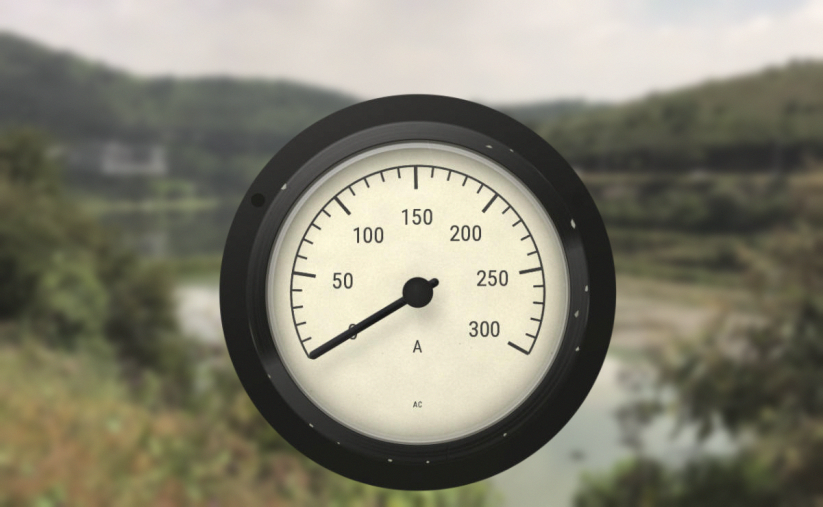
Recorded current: 0 A
